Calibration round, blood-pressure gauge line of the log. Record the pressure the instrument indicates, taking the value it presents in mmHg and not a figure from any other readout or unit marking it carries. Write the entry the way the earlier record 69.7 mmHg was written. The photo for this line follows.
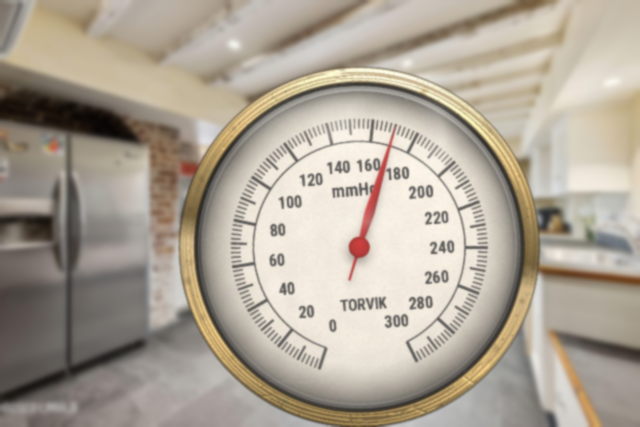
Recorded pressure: 170 mmHg
